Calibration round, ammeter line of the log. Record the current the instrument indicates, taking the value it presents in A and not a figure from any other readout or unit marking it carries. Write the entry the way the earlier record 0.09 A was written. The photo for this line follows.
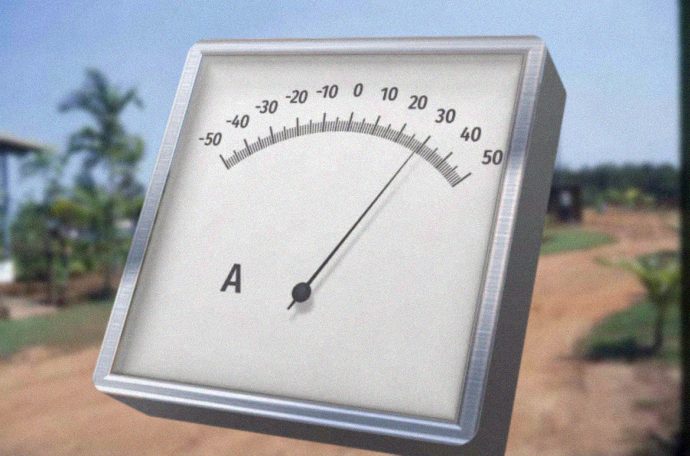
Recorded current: 30 A
